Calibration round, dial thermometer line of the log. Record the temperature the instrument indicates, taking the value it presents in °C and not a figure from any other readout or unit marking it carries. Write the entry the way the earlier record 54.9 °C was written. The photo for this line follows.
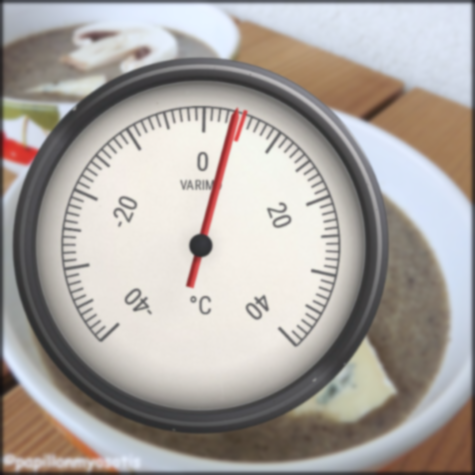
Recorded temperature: 4 °C
